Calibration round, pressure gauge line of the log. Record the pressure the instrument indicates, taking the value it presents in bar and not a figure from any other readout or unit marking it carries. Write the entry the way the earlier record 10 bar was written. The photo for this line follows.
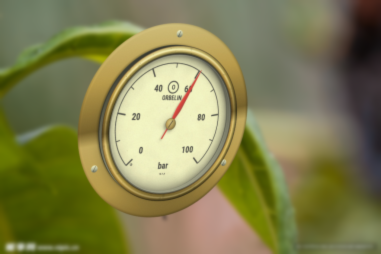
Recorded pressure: 60 bar
